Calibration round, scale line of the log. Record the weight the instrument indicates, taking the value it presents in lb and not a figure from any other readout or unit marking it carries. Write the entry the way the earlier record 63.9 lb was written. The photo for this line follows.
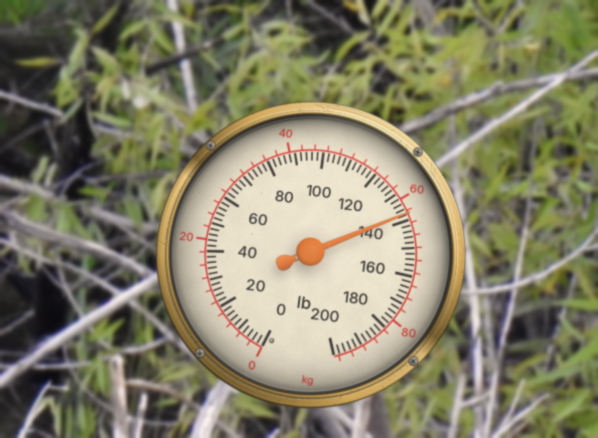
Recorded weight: 138 lb
